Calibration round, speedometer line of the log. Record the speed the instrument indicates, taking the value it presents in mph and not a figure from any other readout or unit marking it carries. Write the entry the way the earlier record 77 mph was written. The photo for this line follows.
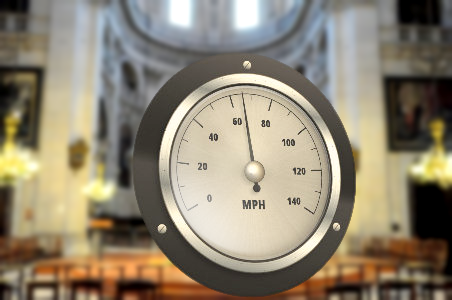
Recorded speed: 65 mph
